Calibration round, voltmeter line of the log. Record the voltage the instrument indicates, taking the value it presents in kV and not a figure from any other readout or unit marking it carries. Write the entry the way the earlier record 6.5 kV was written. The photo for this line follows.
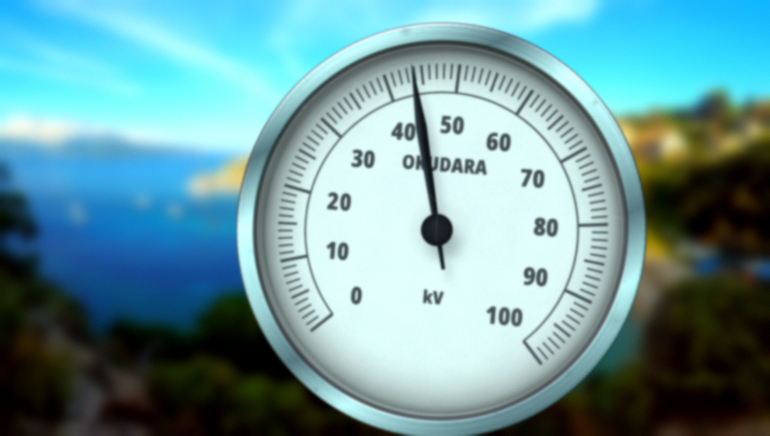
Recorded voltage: 44 kV
